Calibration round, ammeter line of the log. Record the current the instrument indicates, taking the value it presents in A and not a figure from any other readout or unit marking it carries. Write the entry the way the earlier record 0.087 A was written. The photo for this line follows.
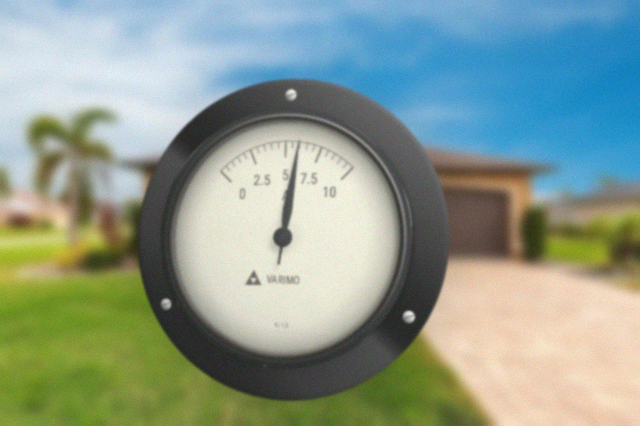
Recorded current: 6 A
